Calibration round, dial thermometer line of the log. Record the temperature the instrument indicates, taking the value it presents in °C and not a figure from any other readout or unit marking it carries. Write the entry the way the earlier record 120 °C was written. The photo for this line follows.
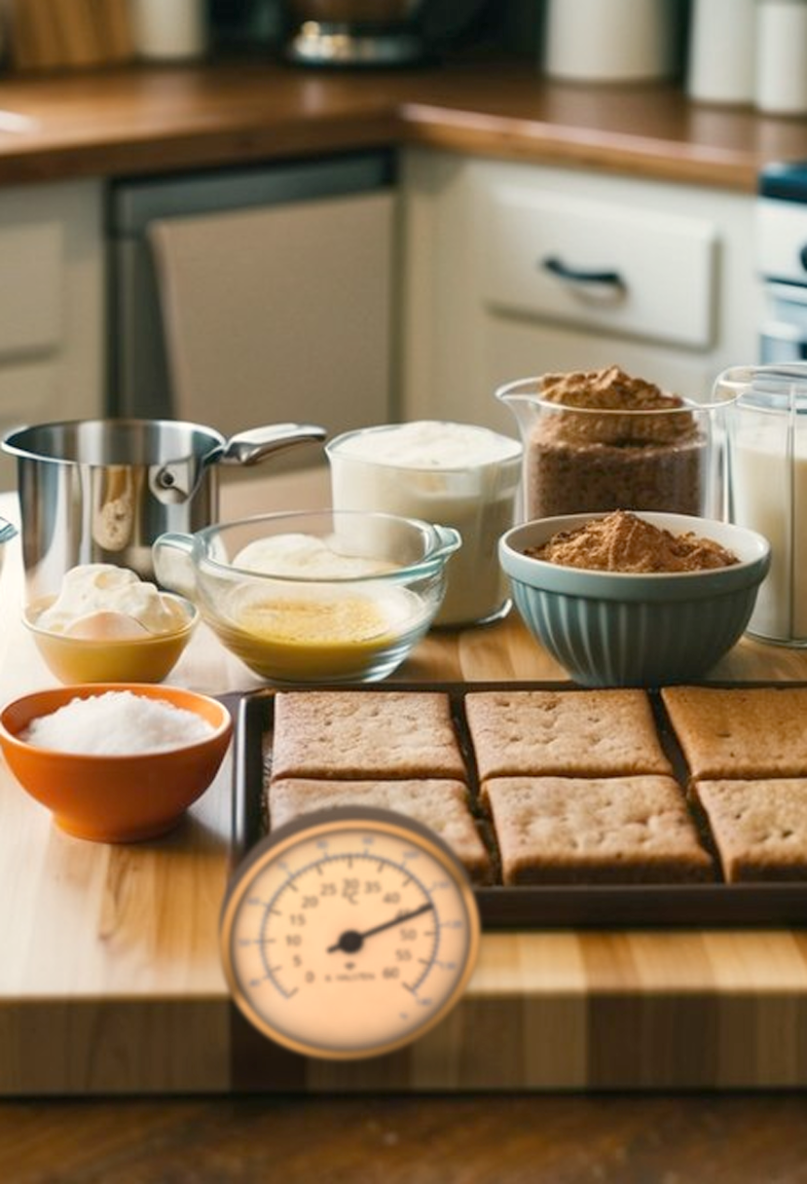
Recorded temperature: 45 °C
